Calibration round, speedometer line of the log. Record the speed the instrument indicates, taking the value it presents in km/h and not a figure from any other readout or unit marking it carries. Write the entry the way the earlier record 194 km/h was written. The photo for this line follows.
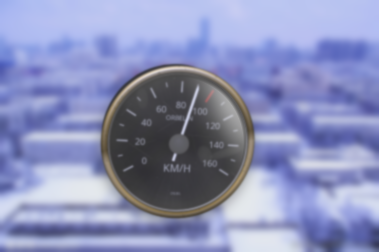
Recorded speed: 90 km/h
